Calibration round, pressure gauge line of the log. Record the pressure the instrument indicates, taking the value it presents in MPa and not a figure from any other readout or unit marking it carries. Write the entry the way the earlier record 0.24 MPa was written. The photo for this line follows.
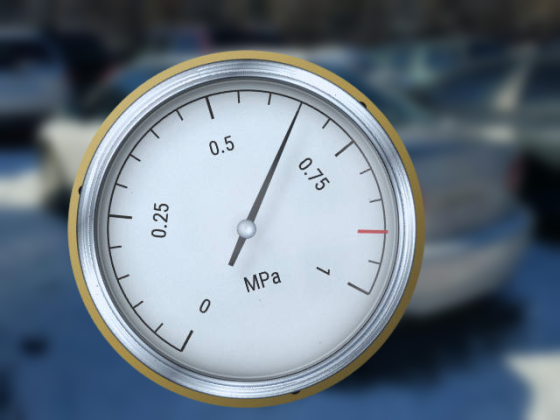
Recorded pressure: 0.65 MPa
